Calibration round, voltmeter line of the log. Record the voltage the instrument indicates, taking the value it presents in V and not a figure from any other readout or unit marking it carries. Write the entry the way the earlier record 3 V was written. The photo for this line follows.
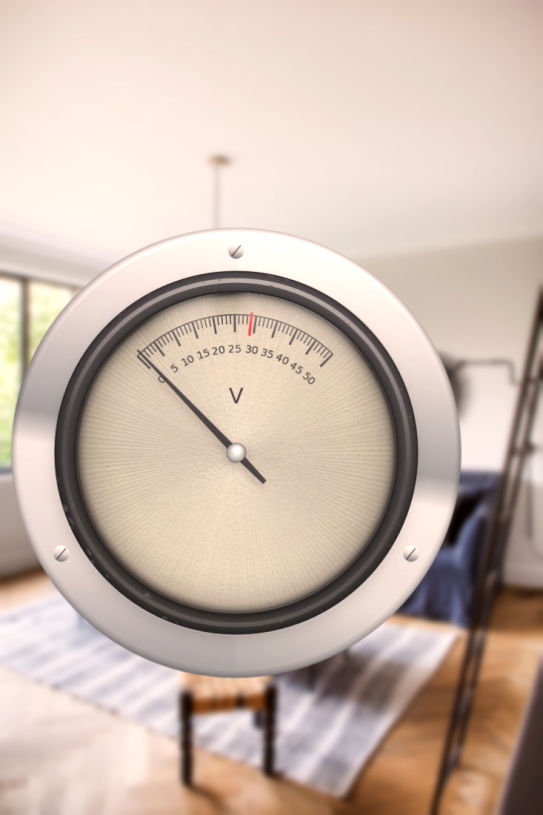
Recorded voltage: 1 V
